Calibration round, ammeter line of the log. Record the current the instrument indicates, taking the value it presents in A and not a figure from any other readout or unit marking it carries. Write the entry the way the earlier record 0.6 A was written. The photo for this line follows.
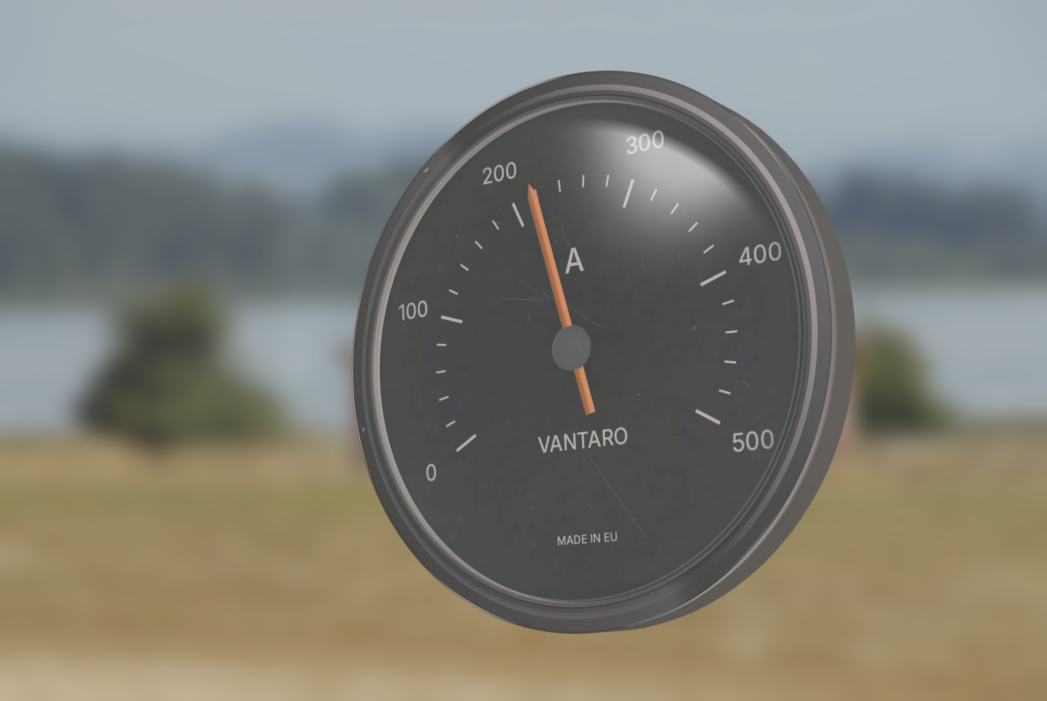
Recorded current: 220 A
